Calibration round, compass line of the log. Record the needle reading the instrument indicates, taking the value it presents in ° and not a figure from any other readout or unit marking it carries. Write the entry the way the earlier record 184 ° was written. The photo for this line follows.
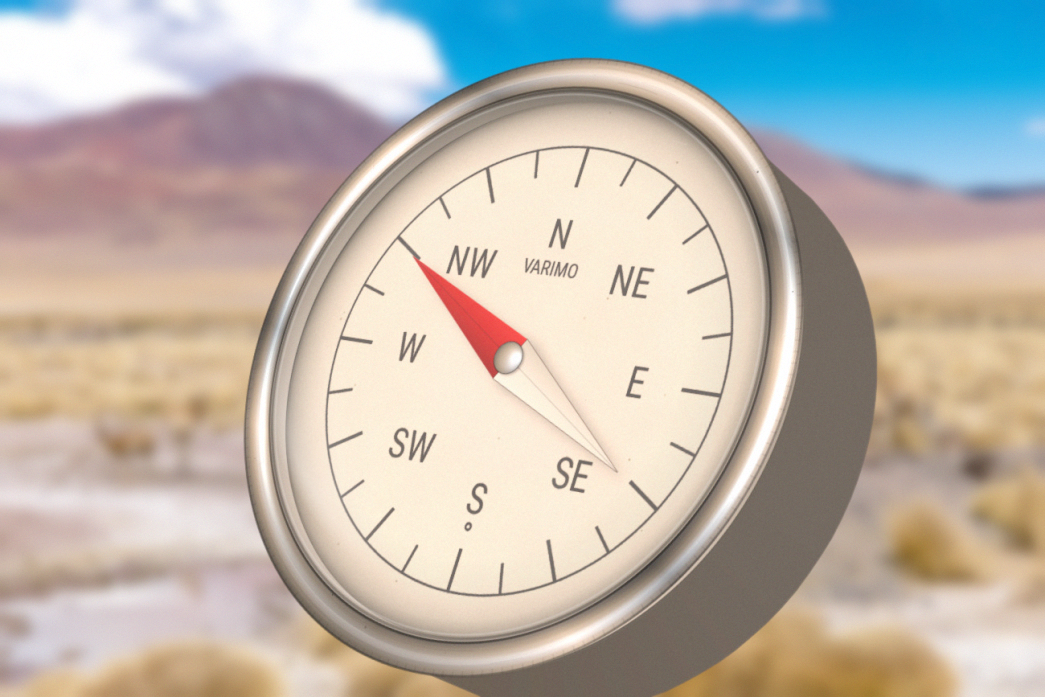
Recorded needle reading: 300 °
